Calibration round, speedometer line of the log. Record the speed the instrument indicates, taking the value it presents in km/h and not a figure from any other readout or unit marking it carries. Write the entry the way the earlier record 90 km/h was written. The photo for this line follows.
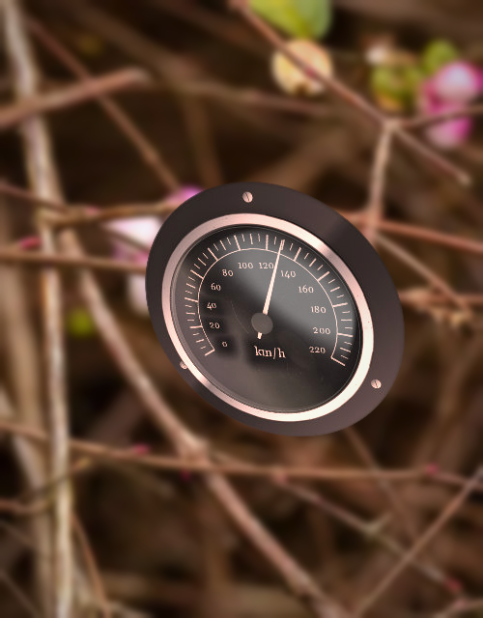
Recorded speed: 130 km/h
